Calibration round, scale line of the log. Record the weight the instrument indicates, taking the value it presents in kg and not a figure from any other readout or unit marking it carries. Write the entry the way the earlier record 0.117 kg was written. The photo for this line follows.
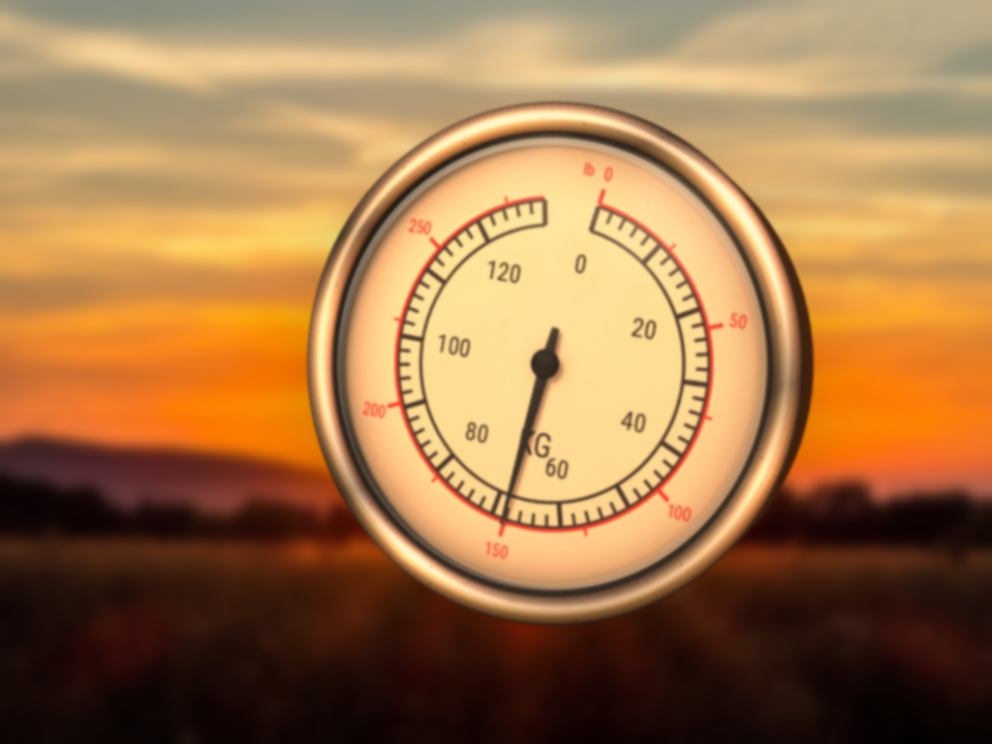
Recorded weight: 68 kg
